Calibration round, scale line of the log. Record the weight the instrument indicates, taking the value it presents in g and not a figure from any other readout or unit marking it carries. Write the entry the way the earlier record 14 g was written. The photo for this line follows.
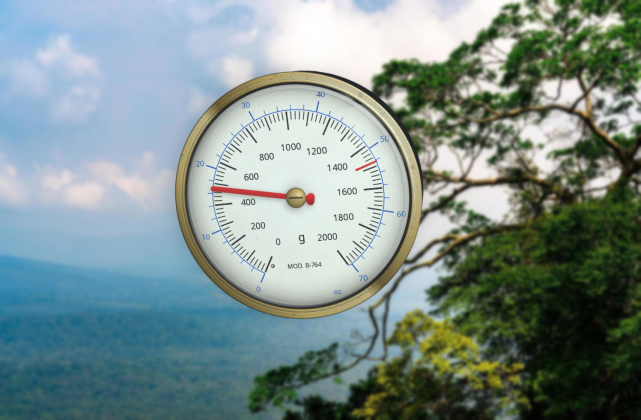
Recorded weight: 480 g
